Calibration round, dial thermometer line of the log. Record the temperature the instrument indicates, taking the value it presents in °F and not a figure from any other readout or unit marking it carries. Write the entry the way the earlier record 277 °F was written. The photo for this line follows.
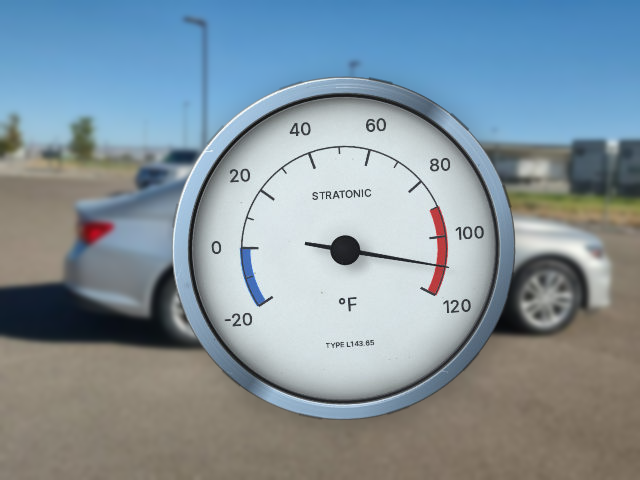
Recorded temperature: 110 °F
